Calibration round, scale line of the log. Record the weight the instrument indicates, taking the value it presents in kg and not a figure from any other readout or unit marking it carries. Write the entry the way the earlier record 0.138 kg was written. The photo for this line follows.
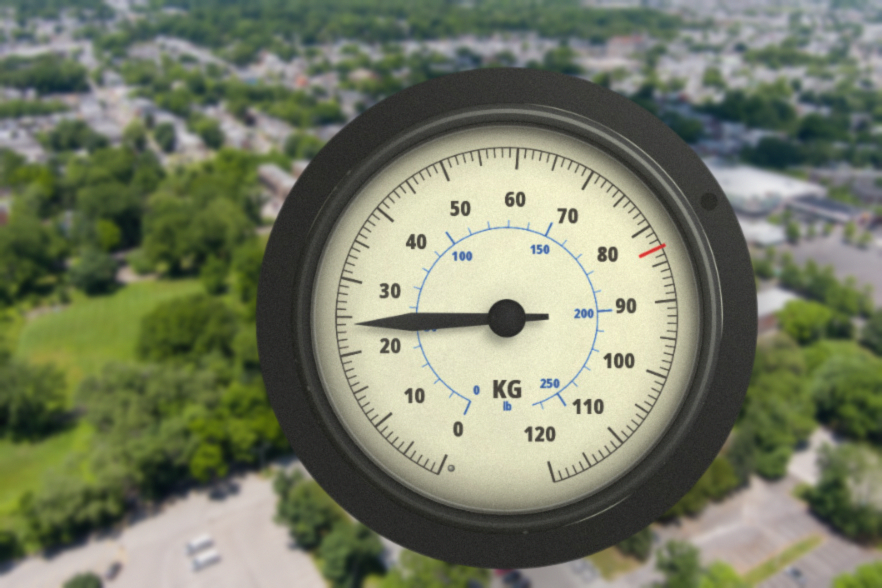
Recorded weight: 24 kg
